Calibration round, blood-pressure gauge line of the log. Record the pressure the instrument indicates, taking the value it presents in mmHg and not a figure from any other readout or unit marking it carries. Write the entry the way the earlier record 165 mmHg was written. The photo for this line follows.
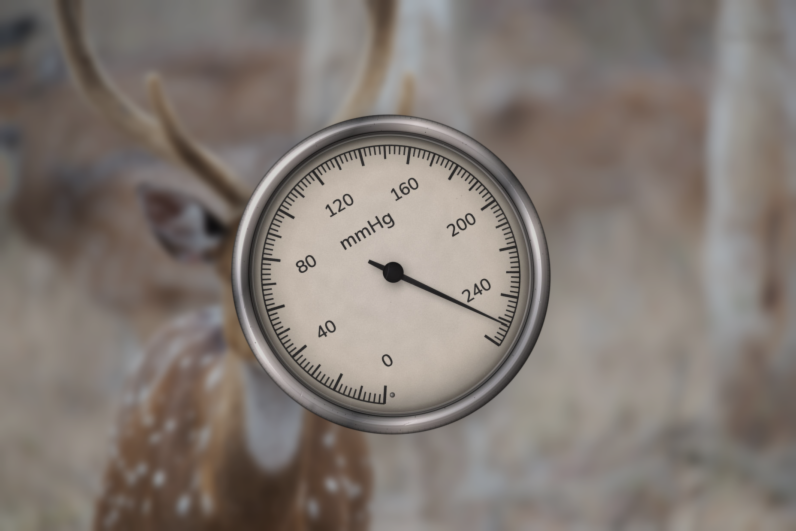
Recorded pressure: 252 mmHg
